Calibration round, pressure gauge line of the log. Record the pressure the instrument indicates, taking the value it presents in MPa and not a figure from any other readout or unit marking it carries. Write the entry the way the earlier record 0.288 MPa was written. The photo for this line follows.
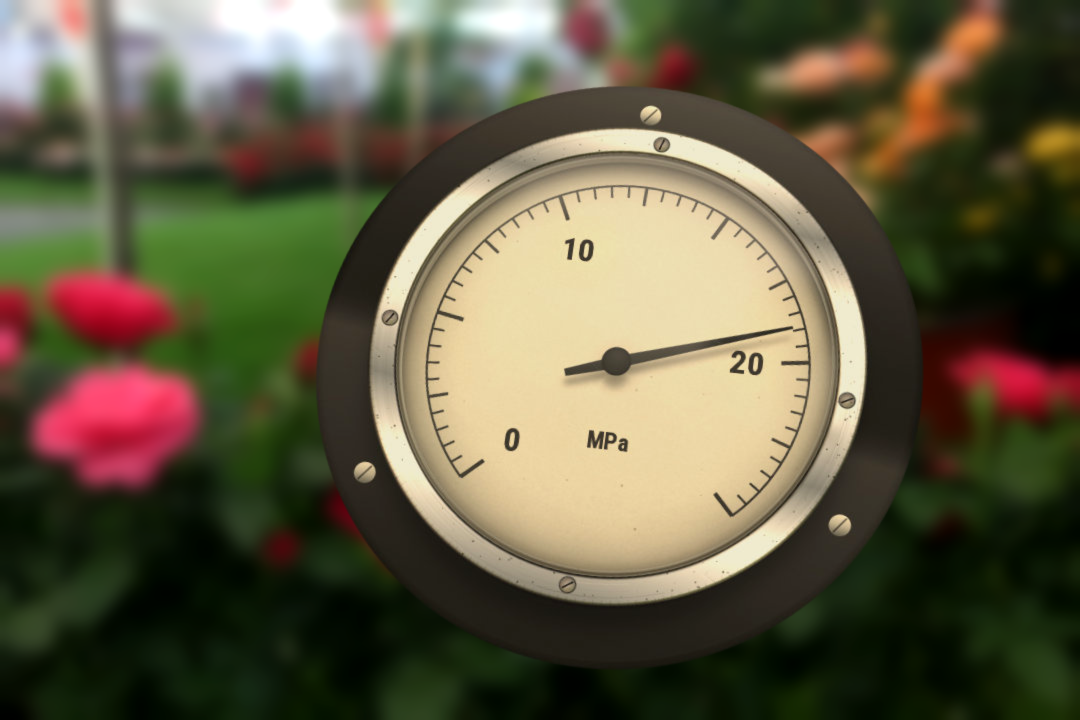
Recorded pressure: 19 MPa
